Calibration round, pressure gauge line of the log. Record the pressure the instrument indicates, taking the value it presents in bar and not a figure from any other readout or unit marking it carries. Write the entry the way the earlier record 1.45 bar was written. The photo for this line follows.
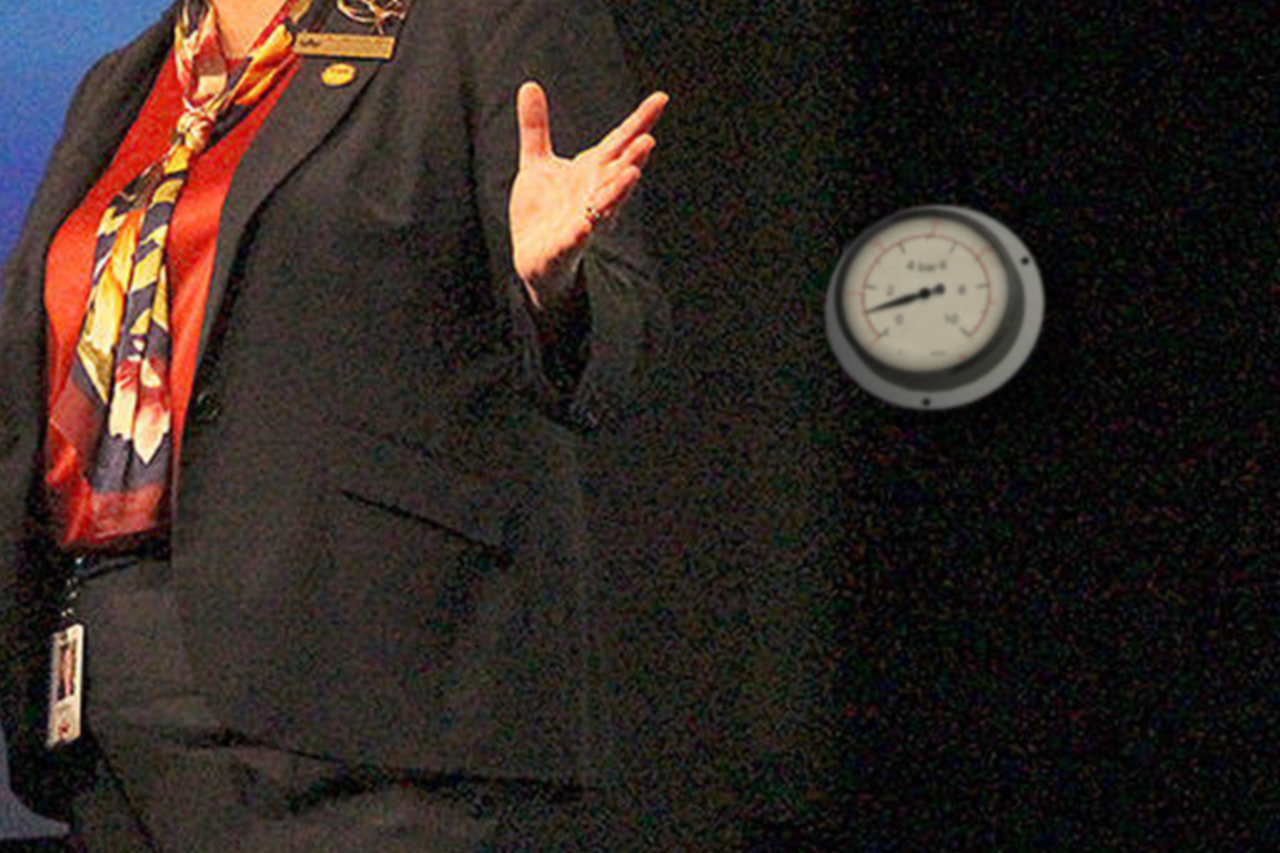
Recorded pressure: 1 bar
